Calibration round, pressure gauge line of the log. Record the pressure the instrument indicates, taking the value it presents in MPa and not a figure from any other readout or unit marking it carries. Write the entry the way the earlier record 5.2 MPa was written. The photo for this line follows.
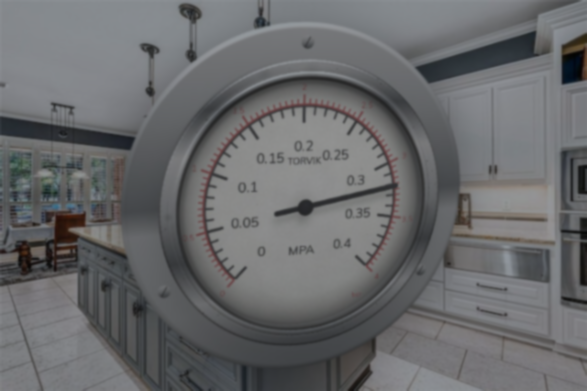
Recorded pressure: 0.32 MPa
